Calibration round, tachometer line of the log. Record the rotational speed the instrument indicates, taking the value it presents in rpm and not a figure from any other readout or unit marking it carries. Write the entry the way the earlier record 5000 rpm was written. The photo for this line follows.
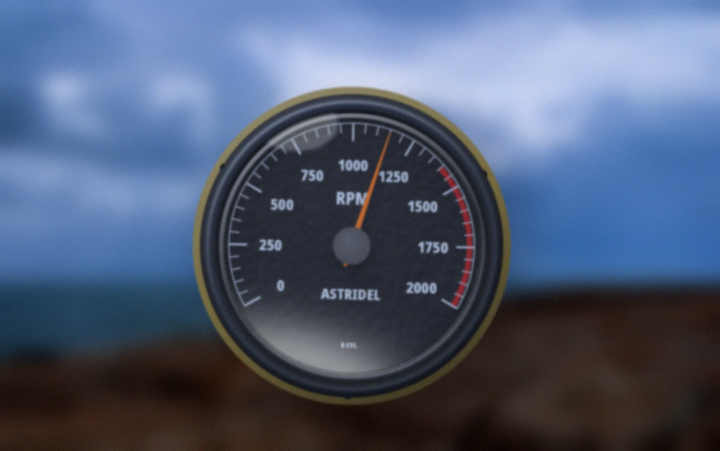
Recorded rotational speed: 1150 rpm
